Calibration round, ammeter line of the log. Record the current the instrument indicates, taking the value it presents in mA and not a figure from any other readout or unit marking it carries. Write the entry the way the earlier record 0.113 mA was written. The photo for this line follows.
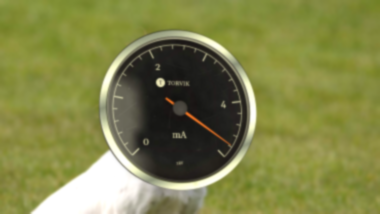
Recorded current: 4.8 mA
